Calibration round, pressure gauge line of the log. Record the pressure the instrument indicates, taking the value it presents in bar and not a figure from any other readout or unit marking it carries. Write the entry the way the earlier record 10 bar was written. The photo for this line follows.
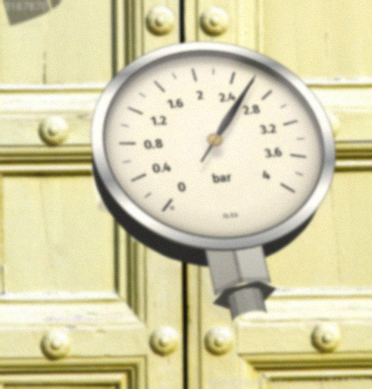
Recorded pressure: 2.6 bar
